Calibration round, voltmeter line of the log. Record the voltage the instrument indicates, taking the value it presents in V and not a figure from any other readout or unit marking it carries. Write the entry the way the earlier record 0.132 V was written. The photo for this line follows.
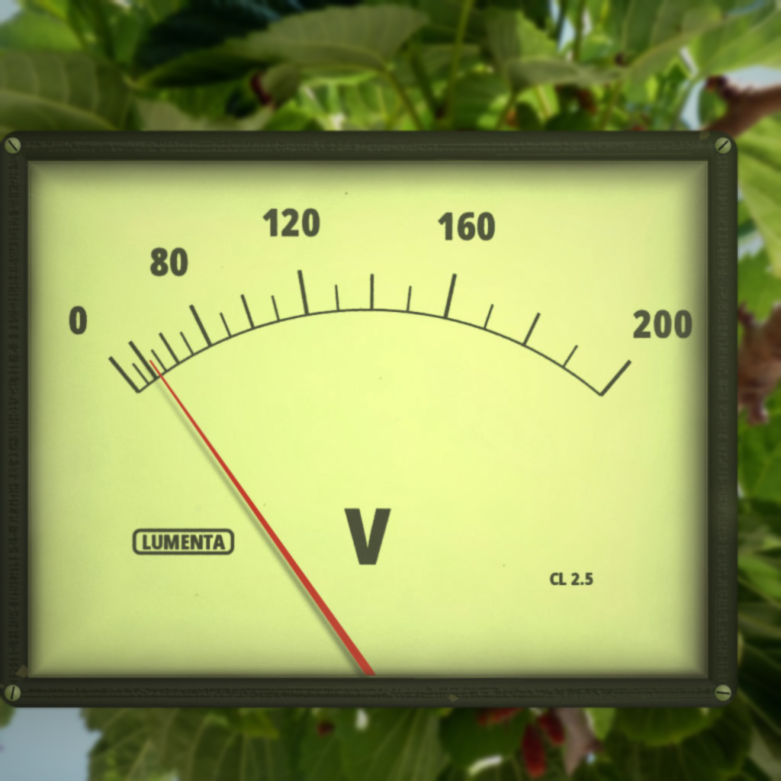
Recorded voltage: 45 V
